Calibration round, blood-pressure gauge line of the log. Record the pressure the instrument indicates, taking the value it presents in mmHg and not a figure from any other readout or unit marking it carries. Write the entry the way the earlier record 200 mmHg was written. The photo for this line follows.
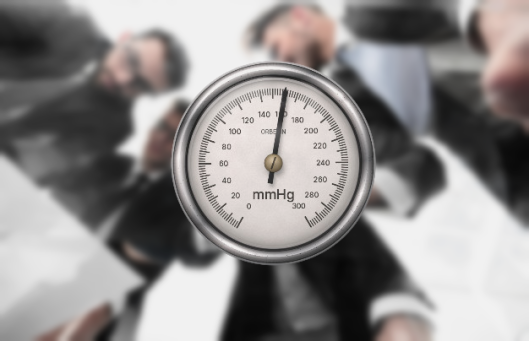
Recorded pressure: 160 mmHg
